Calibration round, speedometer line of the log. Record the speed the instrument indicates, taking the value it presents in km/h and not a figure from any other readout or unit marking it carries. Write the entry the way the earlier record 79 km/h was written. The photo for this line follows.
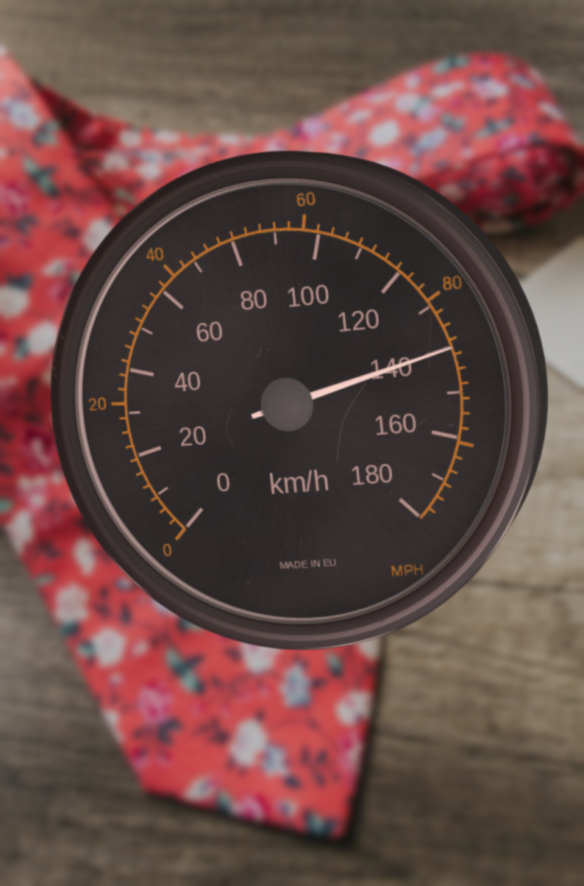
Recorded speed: 140 km/h
